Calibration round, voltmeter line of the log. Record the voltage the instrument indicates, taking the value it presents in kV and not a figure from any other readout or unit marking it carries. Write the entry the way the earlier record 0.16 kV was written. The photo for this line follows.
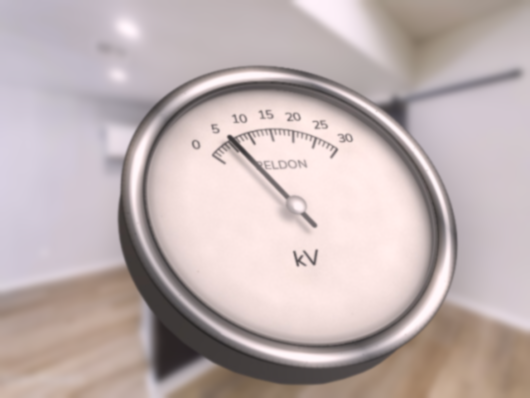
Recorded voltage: 5 kV
